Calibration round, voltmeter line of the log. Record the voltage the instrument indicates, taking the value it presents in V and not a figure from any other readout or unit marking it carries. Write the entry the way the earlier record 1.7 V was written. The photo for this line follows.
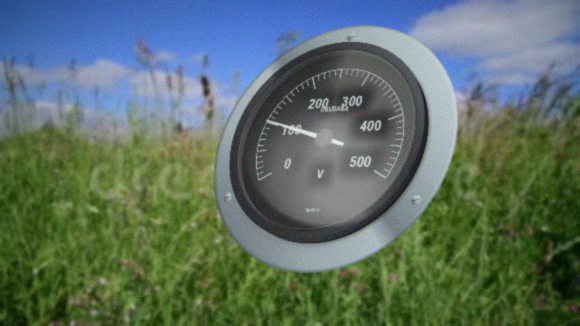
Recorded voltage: 100 V
